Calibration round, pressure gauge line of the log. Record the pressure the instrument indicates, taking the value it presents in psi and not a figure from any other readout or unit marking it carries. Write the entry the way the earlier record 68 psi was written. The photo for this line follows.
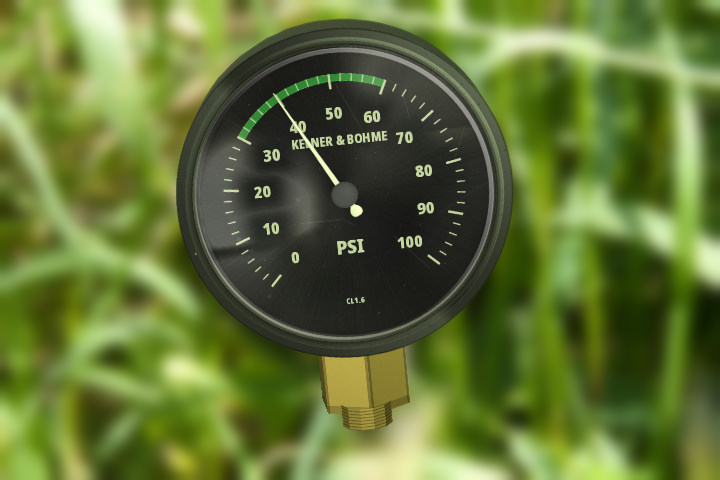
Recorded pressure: 40 psi
